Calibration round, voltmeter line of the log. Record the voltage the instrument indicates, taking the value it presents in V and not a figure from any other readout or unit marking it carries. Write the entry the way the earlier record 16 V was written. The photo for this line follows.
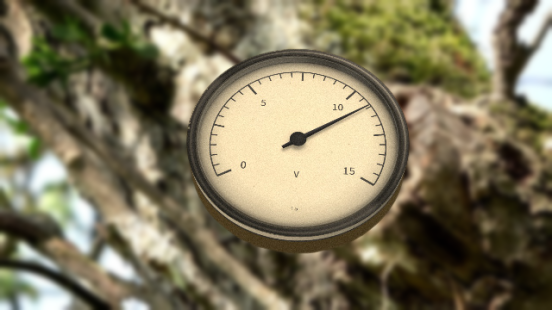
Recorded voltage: 11 V
